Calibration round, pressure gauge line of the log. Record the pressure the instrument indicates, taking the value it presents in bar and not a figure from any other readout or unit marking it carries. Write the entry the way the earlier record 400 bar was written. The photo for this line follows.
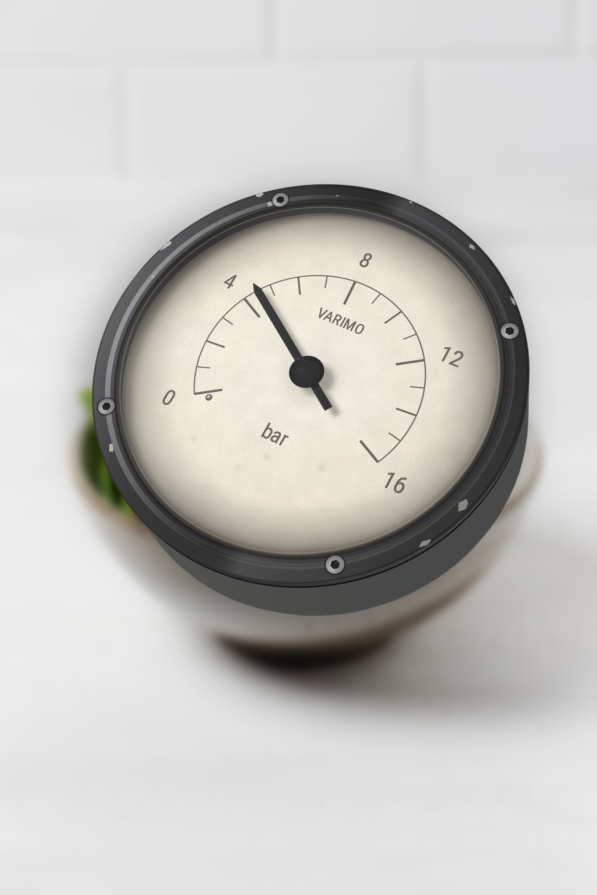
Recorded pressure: 4.5 bar
